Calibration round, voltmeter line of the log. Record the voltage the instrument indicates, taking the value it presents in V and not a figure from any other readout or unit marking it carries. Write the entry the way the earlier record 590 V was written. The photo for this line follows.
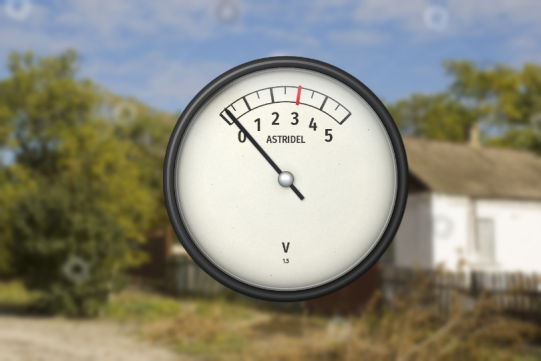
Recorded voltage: 0.25 V
